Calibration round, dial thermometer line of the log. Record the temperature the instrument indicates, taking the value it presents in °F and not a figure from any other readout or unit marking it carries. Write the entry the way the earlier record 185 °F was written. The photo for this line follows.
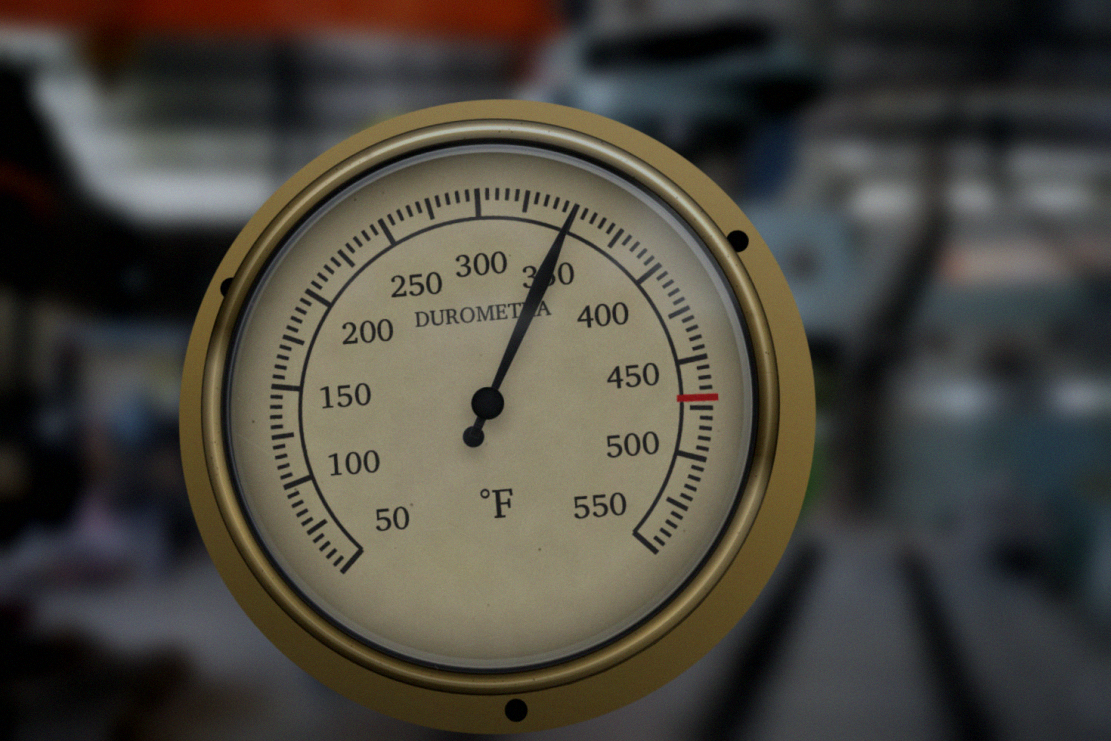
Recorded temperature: 350 °F
